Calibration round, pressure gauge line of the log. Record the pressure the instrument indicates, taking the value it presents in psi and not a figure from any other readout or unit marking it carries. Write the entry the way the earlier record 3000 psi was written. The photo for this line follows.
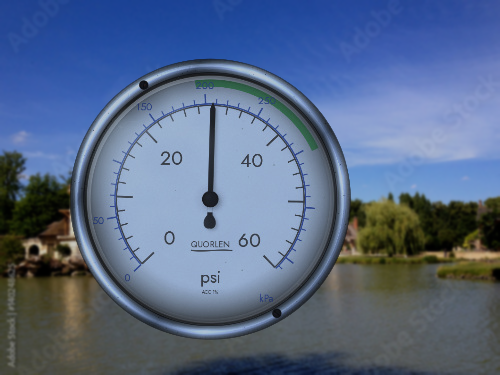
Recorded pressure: 30 psi
